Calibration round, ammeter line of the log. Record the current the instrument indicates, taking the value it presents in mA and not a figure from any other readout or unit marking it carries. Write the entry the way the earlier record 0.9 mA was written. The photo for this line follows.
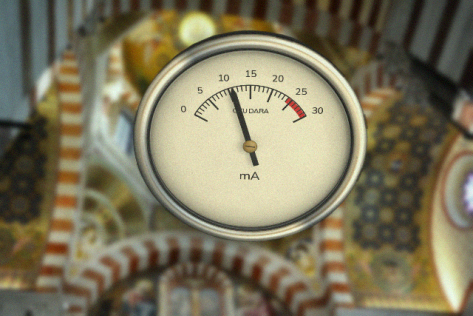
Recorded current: 11 mA
